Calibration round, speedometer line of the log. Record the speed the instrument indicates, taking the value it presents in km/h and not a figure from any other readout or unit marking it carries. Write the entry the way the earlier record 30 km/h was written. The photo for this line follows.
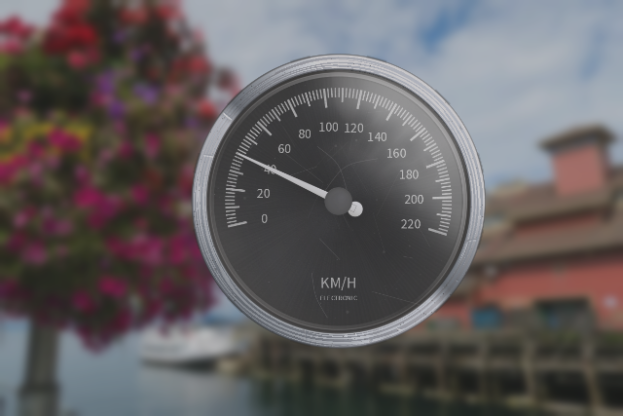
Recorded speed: 40 km/h
